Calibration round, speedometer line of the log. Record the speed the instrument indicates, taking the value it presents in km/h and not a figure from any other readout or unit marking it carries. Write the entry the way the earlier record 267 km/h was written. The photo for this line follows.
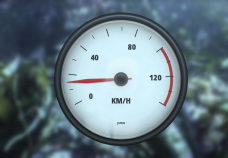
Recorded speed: 15 km/h
